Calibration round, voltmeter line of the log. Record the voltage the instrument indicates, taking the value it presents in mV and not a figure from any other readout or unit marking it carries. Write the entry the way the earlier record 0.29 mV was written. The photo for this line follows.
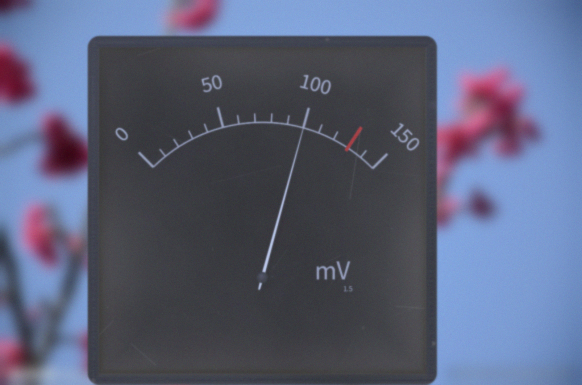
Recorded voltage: 100 mV
